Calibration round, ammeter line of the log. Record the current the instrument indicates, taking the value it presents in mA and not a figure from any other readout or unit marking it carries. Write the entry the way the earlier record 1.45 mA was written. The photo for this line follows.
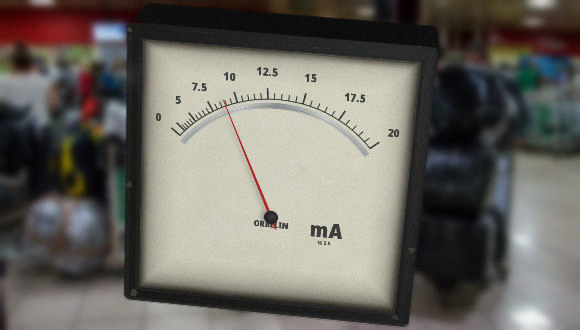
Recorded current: 9 mA
